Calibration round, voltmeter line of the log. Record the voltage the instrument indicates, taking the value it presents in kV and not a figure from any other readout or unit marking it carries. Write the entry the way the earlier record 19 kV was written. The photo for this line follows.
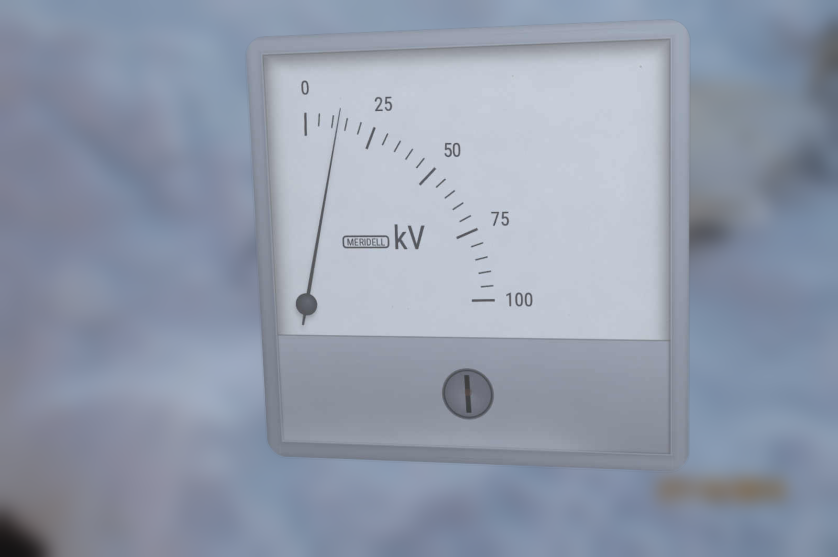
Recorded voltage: 12.5 kV
